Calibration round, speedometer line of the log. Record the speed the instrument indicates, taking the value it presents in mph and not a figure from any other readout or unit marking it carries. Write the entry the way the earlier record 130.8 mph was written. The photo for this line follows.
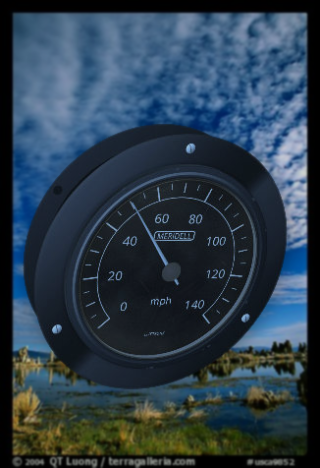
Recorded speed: 50 mph
